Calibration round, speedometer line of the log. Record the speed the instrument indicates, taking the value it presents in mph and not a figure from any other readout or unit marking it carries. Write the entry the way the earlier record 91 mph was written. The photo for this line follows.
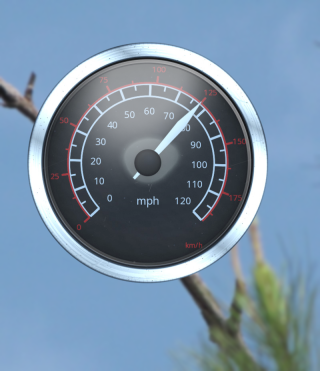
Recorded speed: 77.5 mph
